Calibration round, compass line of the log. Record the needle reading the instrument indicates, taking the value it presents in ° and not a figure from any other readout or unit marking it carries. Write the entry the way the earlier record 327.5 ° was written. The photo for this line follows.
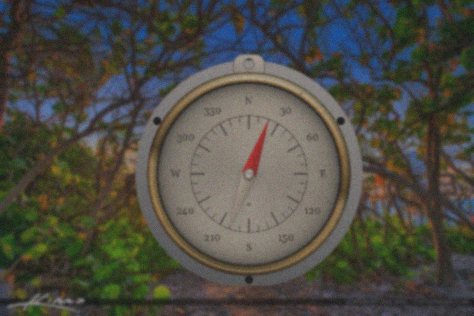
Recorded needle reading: 20 °
